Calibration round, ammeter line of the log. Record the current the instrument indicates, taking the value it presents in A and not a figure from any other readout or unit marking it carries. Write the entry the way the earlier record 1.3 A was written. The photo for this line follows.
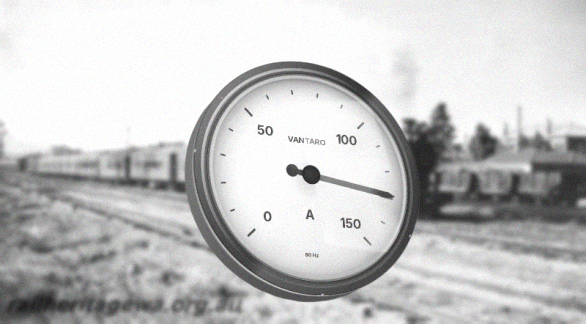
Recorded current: 130 A
